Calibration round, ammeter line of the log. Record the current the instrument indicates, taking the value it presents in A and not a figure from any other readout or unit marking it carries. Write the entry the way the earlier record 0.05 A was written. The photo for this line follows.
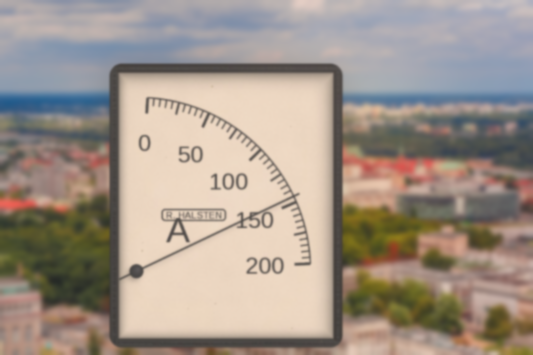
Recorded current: 145 A
